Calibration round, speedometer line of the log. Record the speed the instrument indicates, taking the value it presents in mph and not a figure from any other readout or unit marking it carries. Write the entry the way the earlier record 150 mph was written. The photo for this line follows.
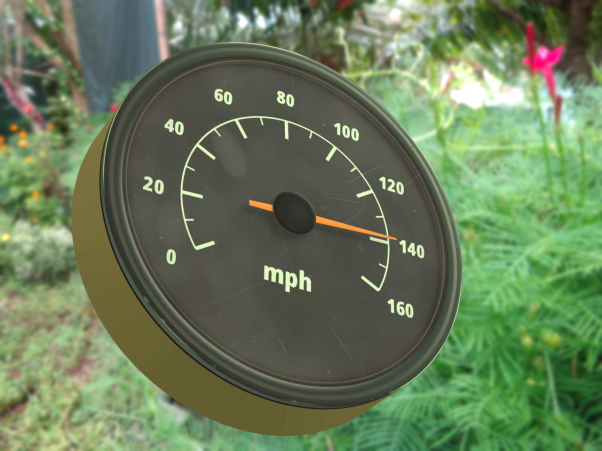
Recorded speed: 140 mph
